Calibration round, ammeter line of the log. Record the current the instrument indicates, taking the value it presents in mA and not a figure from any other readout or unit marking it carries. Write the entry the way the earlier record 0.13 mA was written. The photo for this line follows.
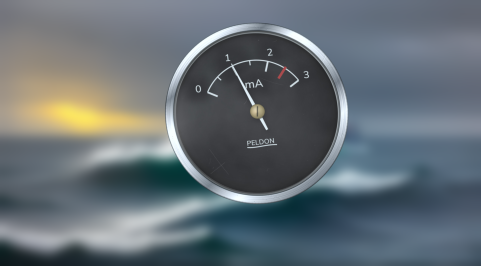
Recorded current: 1 mA
